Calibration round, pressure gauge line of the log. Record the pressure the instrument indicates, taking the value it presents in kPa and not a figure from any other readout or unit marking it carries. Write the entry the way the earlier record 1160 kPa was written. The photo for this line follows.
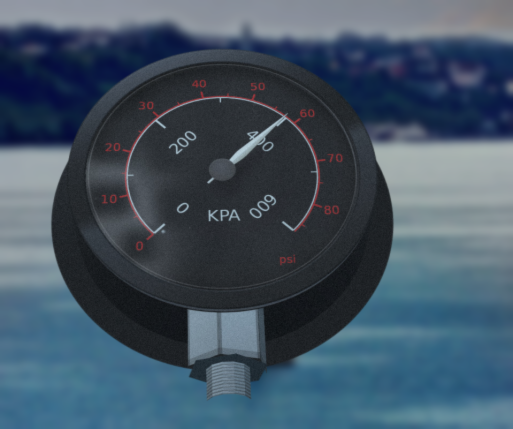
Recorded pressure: 400 kPa
